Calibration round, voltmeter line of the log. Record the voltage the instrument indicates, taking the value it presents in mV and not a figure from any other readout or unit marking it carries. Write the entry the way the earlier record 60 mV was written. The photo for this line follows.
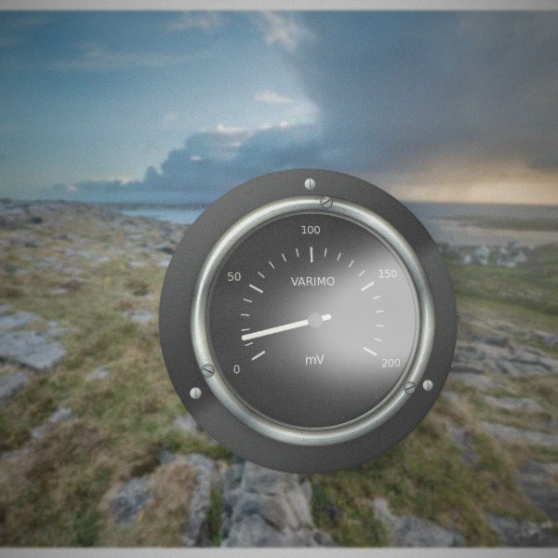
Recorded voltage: 15 mV
